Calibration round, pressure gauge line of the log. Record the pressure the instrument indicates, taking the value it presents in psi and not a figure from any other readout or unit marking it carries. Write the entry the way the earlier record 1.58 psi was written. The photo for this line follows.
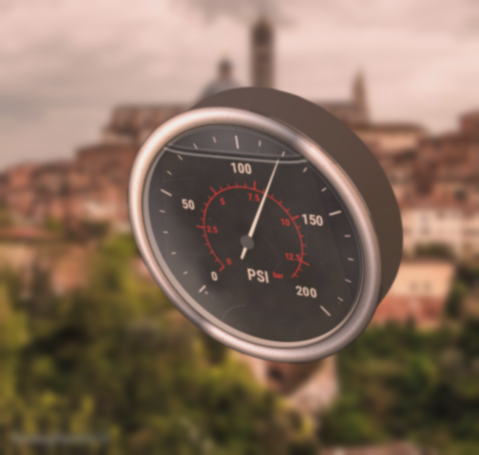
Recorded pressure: 120 psi
